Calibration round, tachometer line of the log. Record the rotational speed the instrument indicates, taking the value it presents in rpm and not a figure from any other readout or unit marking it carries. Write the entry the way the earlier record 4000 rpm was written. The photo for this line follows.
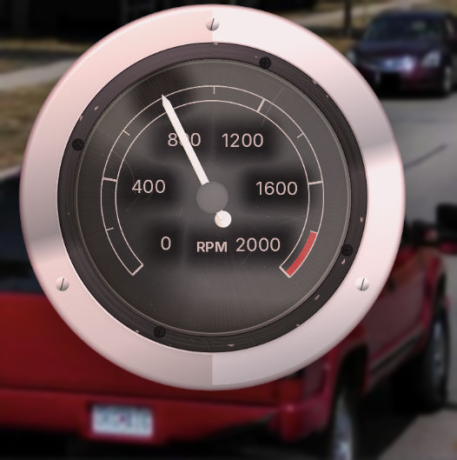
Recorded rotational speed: 800 rpm
